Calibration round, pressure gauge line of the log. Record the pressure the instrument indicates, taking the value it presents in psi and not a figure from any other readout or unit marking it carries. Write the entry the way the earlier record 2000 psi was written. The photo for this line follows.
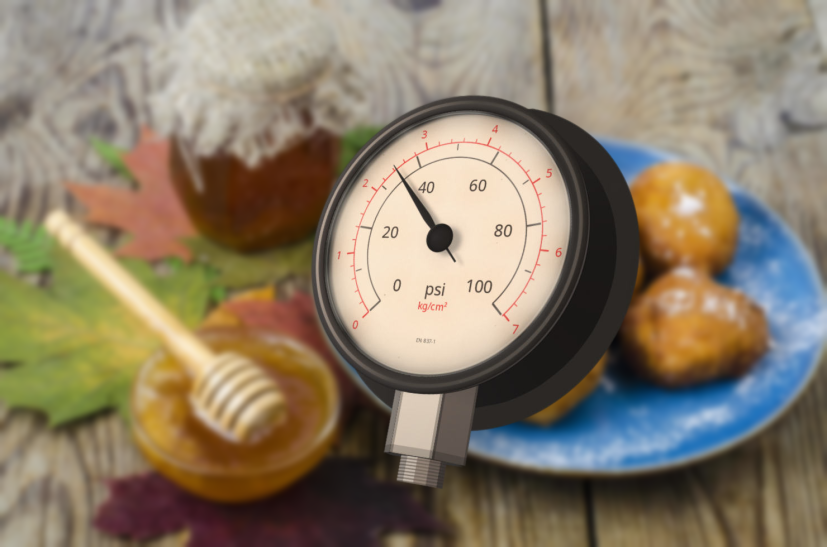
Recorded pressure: 35 psi
